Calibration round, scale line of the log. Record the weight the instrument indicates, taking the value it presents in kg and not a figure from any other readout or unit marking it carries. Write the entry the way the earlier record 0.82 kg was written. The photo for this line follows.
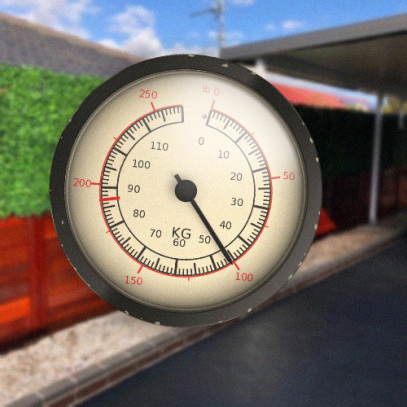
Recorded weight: 46 kg
